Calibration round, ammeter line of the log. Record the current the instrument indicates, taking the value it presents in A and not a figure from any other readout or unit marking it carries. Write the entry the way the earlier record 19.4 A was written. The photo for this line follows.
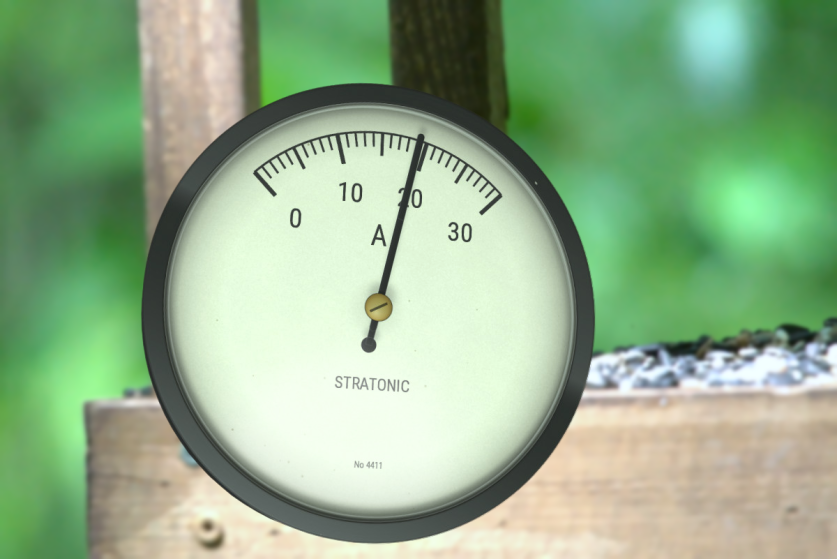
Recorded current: 19 A
